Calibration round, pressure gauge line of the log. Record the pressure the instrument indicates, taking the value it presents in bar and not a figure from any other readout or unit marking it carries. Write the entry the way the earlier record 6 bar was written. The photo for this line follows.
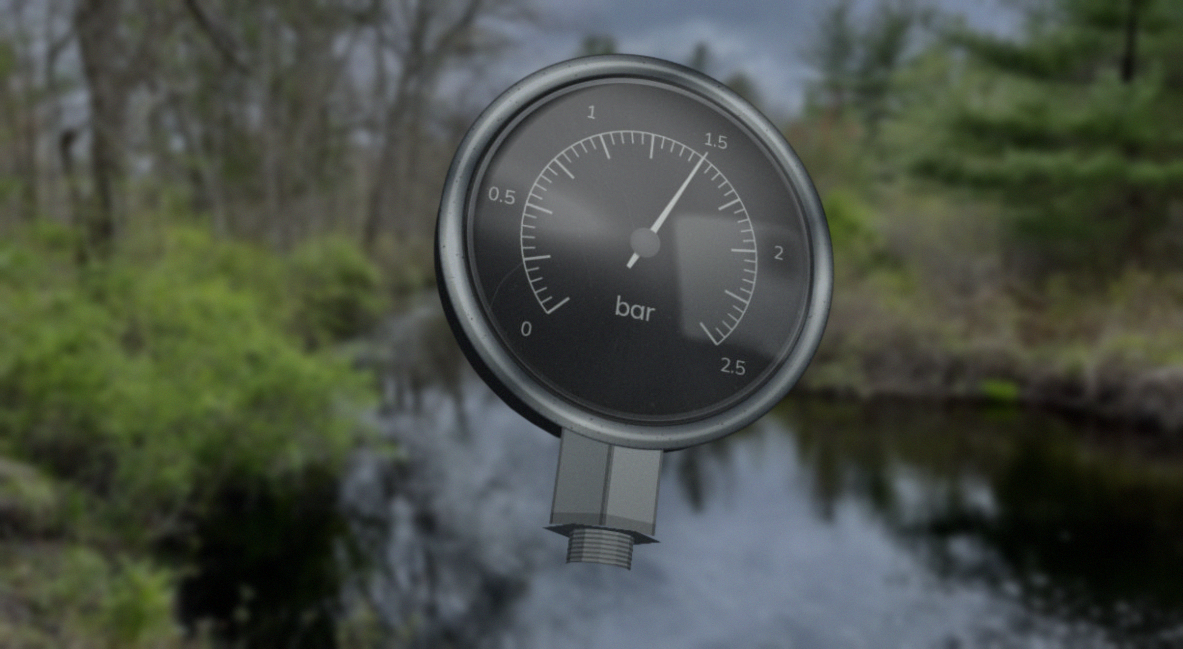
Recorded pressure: 1.5 bar
